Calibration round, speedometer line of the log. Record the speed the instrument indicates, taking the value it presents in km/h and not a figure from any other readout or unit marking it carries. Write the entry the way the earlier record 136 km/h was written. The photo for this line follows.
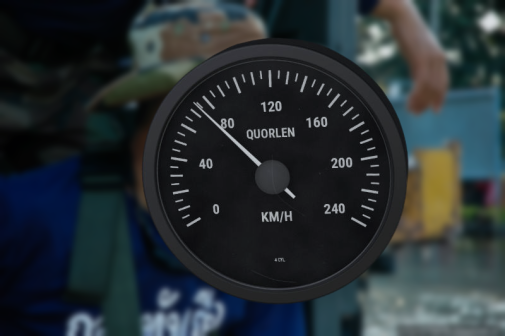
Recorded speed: 75 km/h
